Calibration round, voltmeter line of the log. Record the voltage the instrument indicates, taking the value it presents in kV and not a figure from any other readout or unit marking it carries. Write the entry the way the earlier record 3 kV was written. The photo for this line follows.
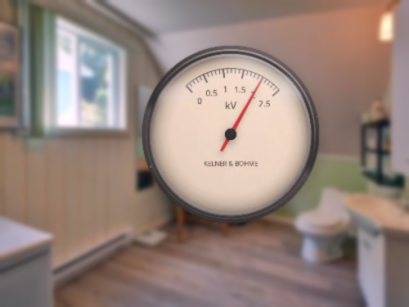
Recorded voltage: 2 kV
